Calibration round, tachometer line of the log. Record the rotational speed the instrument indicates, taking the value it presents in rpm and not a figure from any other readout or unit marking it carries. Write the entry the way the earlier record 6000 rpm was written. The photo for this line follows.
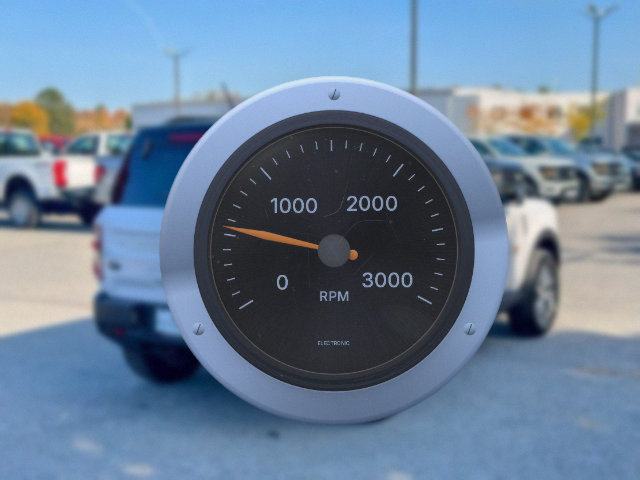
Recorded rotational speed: 550 rpm
